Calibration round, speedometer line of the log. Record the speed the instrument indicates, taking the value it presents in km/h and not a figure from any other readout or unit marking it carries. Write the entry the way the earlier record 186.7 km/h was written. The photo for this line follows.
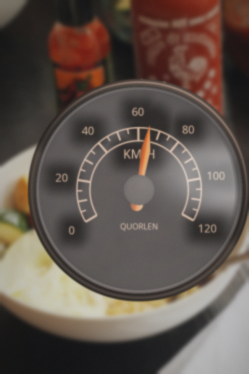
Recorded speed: 65 km/h
